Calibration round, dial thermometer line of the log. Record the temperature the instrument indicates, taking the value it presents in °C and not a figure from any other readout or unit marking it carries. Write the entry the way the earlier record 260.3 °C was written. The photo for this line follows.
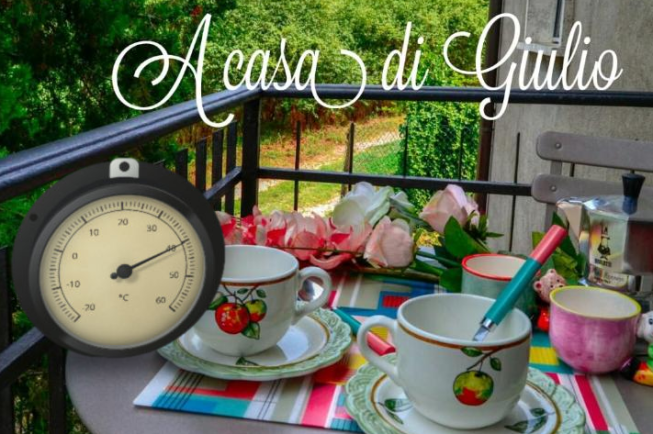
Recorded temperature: 40 °C
